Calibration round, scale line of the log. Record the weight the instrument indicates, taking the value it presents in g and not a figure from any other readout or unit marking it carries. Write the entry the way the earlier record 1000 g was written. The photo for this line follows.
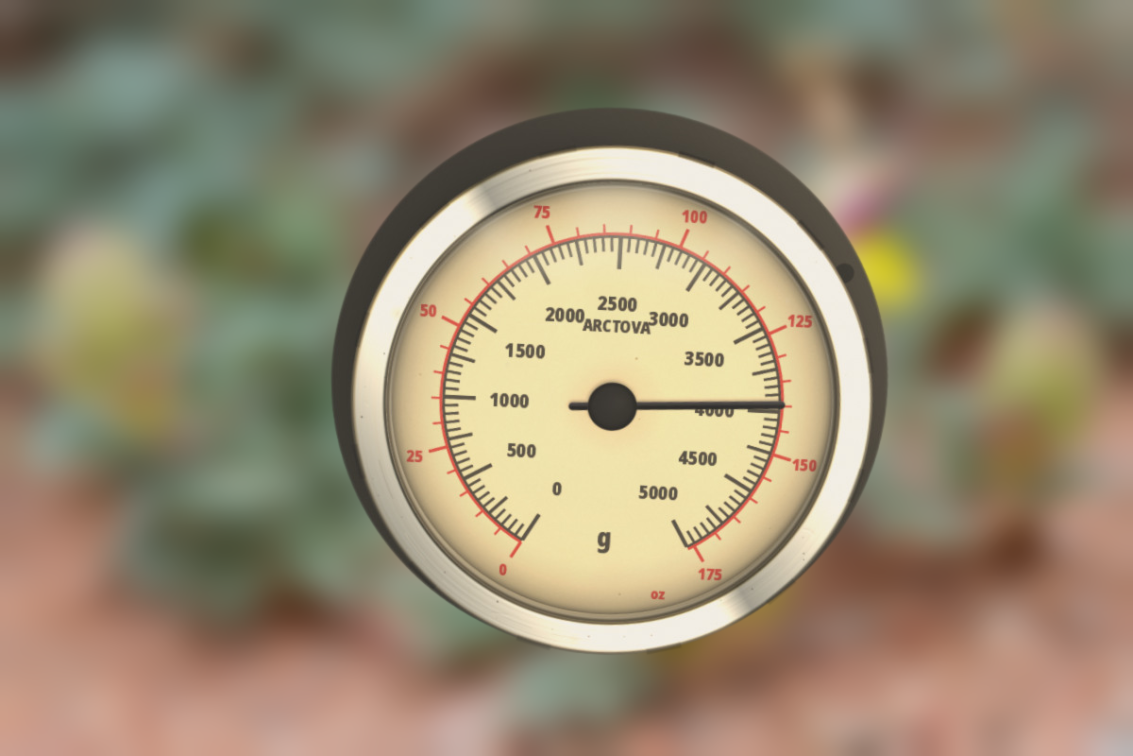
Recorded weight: 3950 g
